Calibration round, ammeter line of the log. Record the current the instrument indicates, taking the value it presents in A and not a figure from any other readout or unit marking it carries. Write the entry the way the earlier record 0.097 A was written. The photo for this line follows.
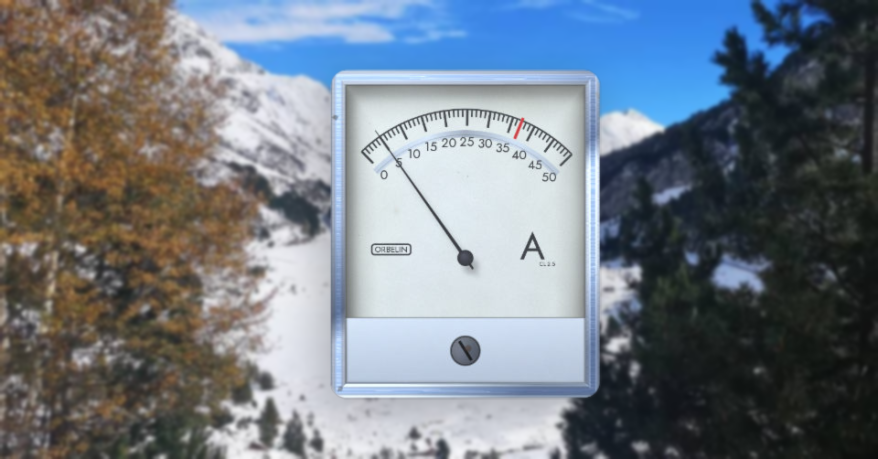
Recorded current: 5 A
